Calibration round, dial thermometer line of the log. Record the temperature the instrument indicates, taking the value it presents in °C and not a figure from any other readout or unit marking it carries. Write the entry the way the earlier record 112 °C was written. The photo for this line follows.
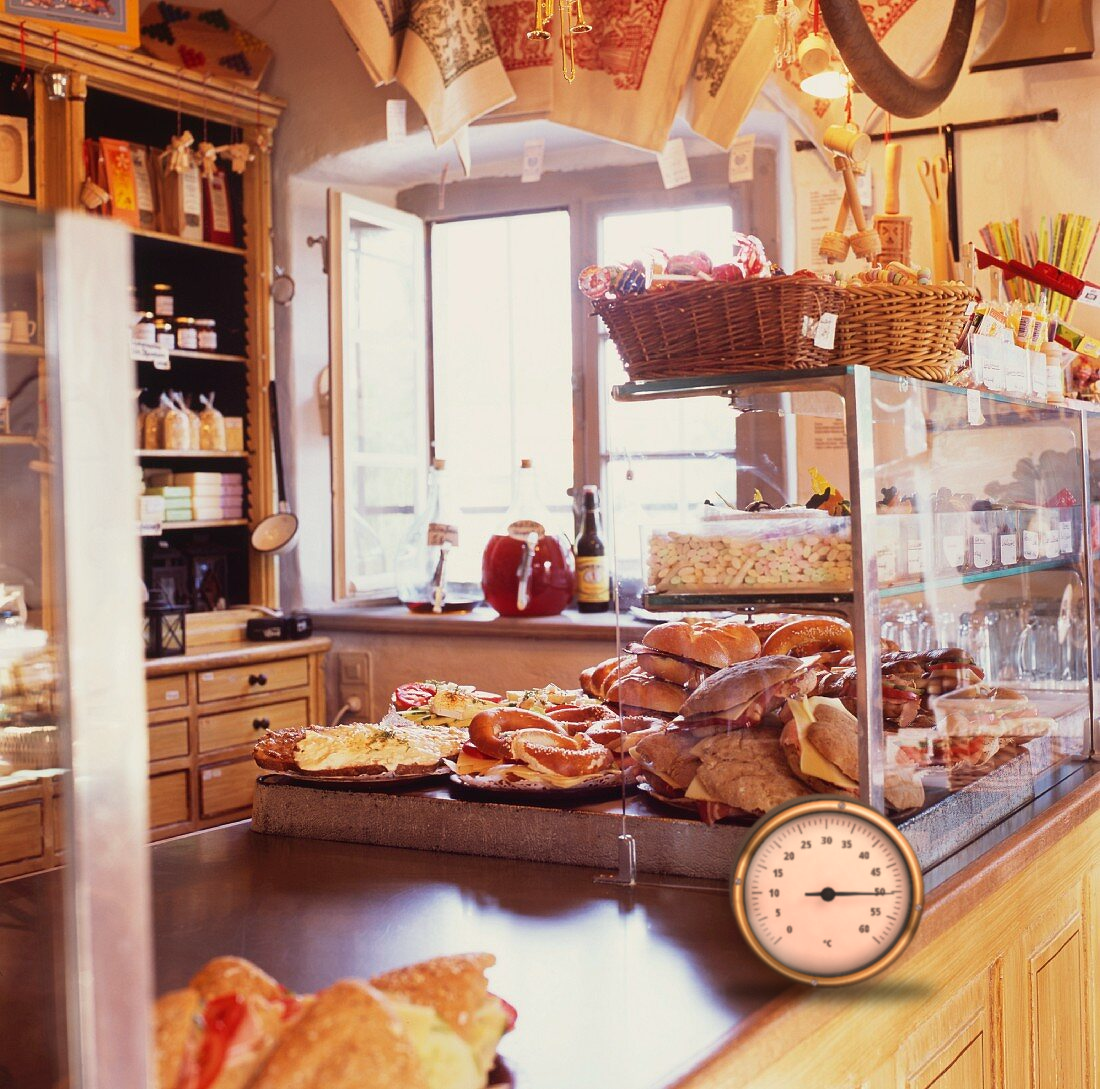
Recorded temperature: 50 °C
